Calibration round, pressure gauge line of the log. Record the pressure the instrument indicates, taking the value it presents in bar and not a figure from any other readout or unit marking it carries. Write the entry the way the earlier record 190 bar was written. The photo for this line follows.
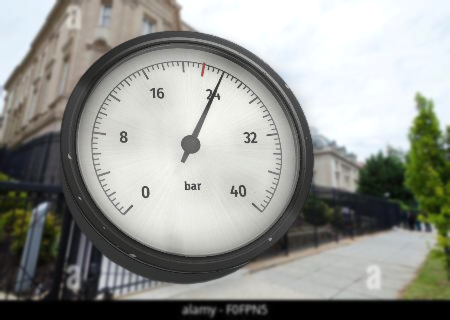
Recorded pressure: 24 bar
